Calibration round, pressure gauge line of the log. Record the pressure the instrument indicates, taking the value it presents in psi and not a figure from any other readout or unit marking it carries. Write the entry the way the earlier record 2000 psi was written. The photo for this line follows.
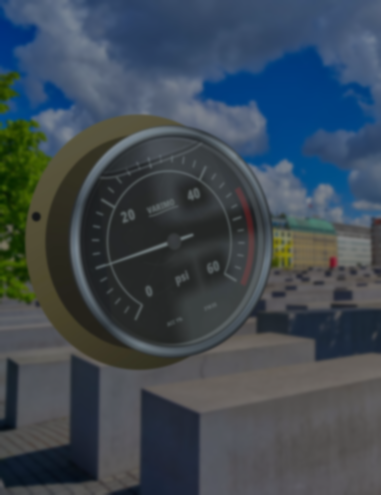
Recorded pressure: 10 psi
